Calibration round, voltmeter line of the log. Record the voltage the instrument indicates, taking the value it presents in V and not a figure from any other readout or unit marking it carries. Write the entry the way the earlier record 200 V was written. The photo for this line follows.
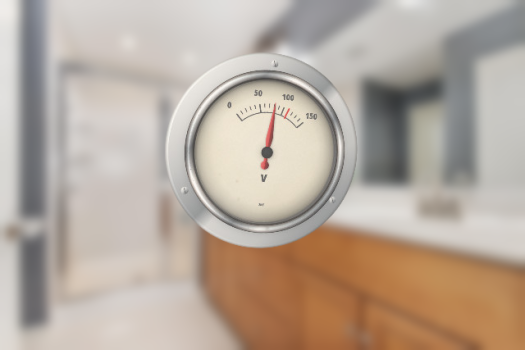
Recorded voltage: 80 V
